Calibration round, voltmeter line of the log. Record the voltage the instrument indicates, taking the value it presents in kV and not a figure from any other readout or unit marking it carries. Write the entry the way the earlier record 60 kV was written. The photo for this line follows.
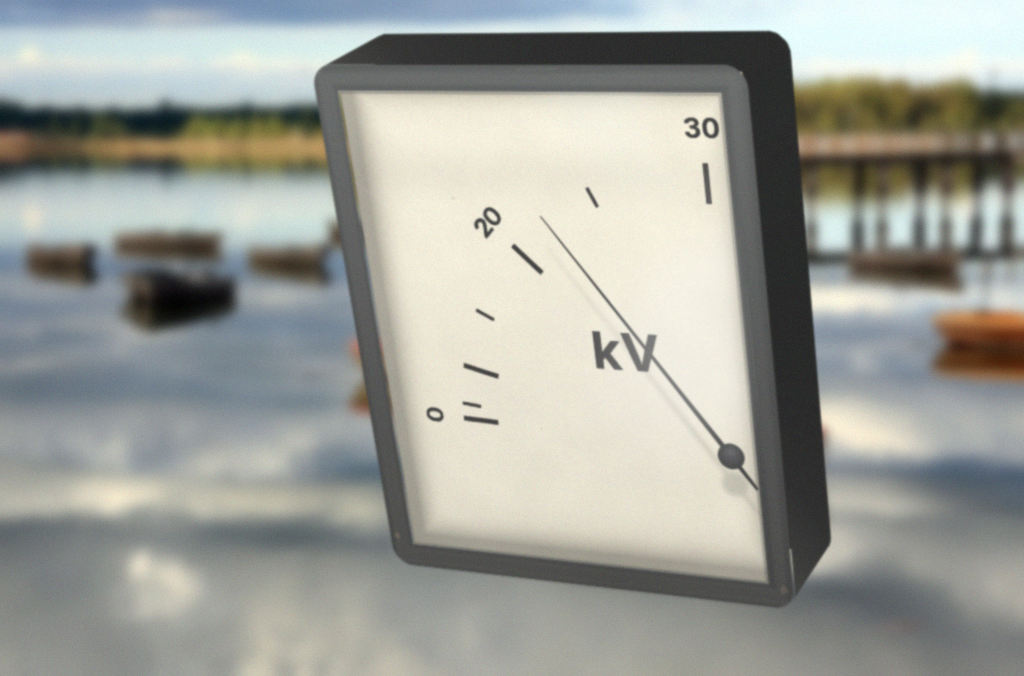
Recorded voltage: 22.5 kV
